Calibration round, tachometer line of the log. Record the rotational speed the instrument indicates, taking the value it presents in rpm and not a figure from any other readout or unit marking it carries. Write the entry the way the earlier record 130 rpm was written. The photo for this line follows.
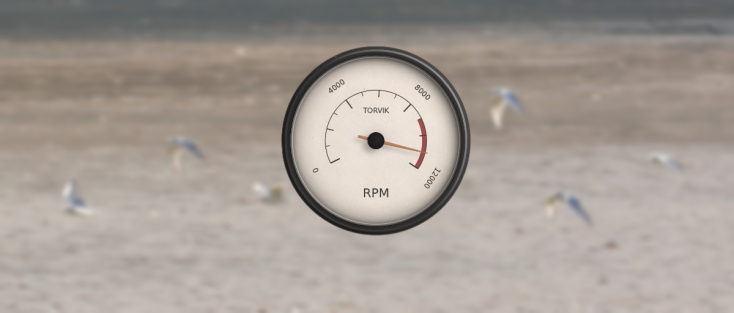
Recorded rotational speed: 11000 rpm
